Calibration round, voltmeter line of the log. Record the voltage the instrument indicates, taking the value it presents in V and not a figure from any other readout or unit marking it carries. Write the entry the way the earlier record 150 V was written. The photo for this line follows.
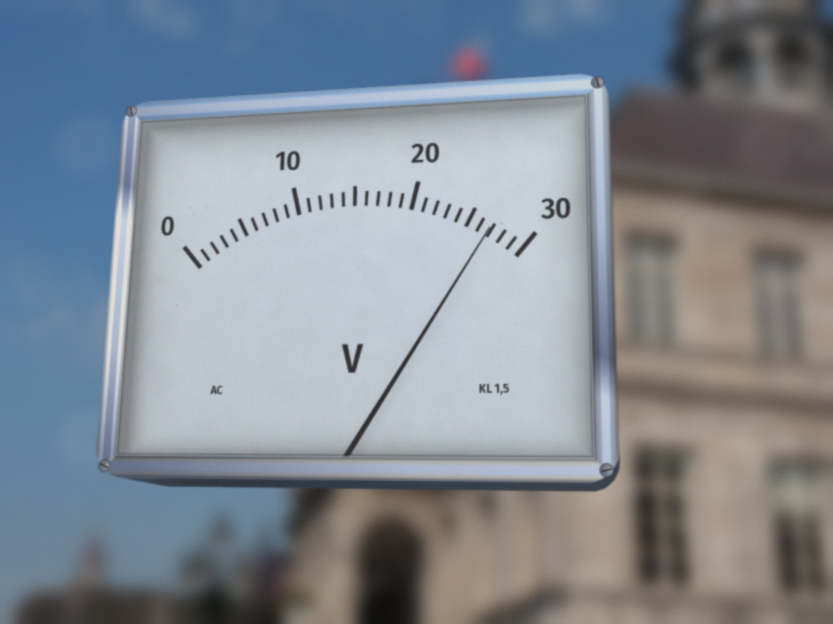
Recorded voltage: 27 V
